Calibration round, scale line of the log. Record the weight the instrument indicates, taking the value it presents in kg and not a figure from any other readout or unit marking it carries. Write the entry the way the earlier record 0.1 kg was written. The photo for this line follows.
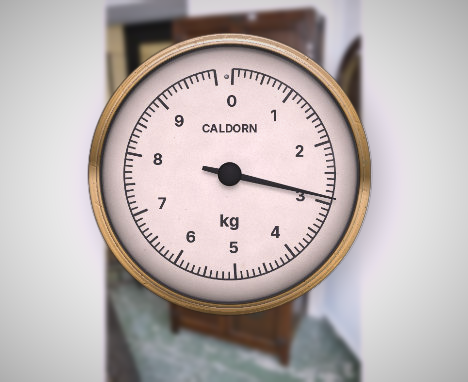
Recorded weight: 2.9 kg
